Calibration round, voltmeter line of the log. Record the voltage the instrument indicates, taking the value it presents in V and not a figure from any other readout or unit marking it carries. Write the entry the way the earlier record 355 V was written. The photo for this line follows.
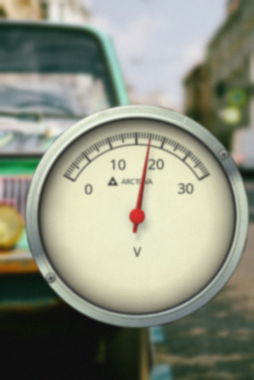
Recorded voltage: 17.5 V
